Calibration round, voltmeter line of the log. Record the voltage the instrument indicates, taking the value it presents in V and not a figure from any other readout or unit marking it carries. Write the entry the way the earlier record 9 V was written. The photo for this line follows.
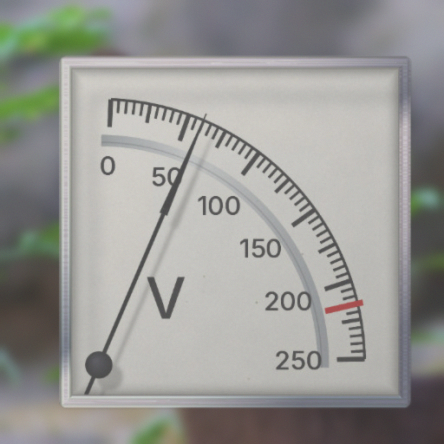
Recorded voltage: 60 V
